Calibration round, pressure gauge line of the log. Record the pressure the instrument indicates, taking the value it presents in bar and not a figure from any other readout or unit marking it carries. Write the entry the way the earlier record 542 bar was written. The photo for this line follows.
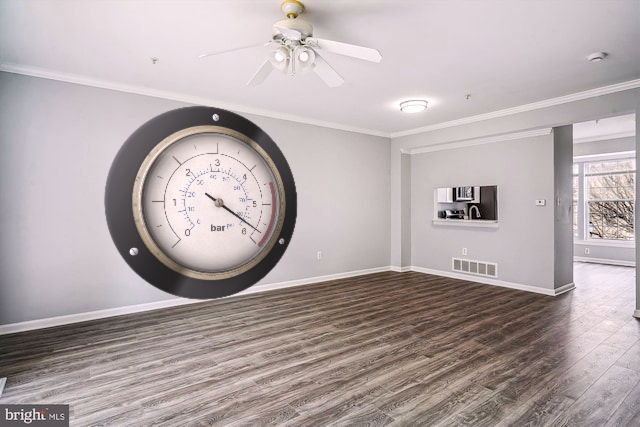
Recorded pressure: 5.75 bar
